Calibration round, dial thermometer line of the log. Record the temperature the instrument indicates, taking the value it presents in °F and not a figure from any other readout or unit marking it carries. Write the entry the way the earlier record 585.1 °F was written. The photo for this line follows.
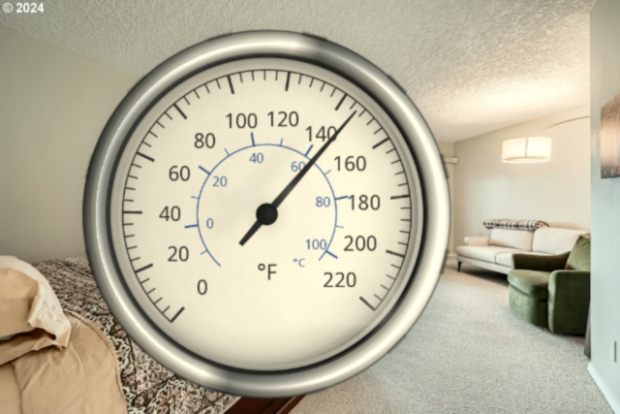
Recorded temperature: 146 °F
